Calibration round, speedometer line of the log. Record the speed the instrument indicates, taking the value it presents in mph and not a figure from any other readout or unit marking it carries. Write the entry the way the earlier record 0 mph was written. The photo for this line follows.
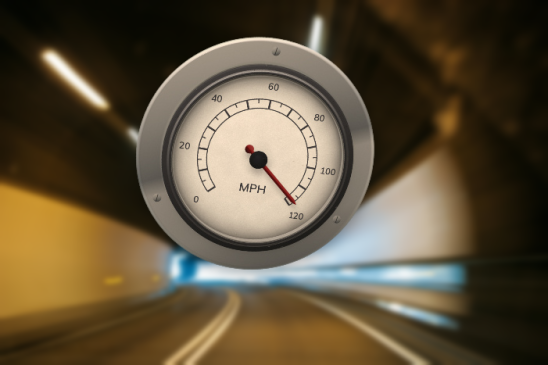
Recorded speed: 117.5 mph
